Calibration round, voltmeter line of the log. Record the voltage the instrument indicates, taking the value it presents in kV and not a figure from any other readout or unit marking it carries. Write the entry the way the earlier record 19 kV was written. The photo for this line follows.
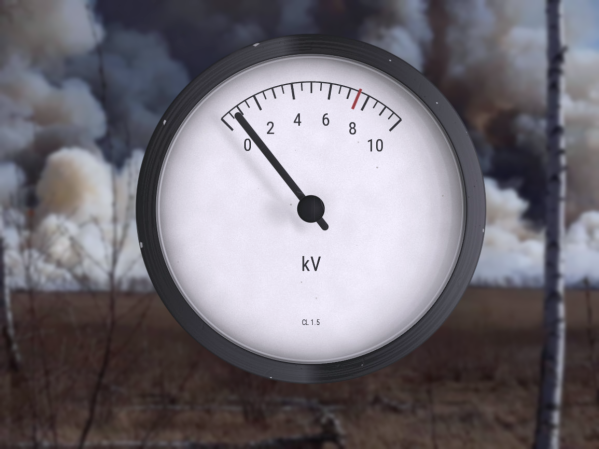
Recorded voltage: 0.75 kV
